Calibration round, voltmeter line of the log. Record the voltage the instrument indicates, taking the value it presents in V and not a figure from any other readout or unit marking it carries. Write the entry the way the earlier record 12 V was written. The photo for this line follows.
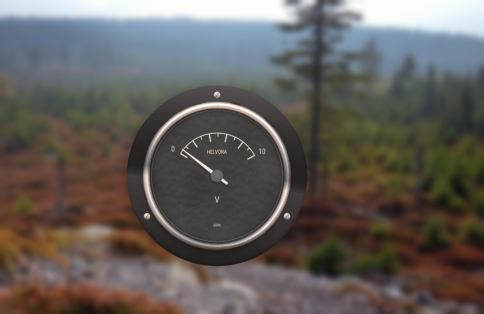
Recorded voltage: 0.5 V
